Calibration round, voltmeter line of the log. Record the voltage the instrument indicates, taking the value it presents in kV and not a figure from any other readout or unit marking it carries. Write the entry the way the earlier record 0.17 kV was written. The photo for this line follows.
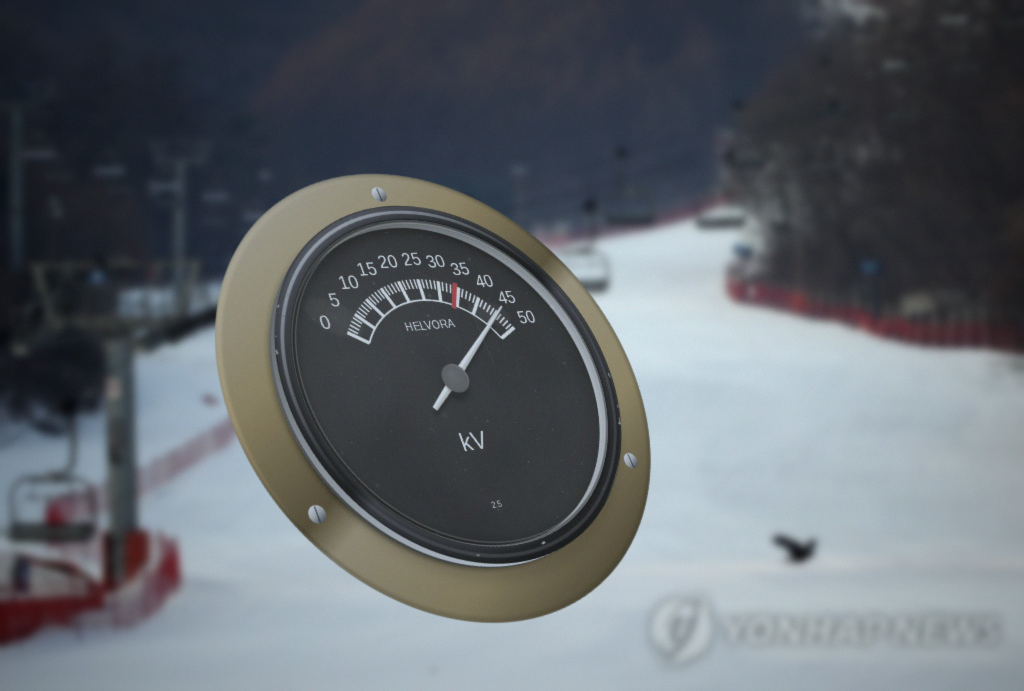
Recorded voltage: 45 kV
